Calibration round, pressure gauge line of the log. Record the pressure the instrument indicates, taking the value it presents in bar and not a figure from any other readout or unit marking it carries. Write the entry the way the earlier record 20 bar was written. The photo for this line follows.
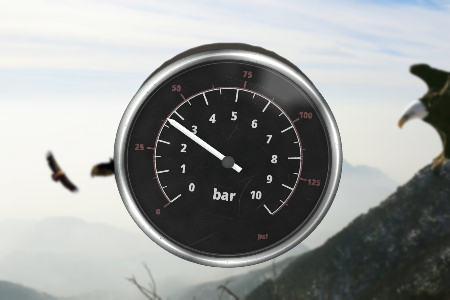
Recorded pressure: 2.75 bar
